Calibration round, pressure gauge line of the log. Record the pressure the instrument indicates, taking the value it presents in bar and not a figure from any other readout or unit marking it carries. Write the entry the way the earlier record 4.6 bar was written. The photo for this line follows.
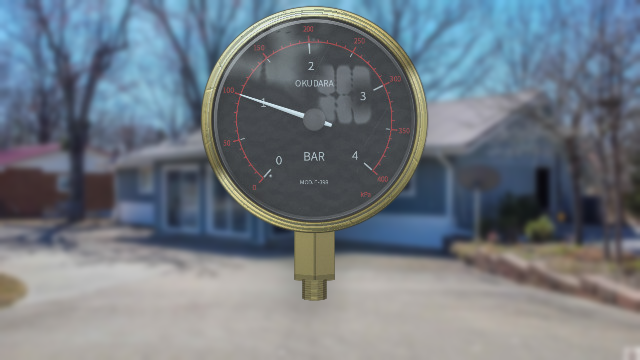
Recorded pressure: 1 bar
